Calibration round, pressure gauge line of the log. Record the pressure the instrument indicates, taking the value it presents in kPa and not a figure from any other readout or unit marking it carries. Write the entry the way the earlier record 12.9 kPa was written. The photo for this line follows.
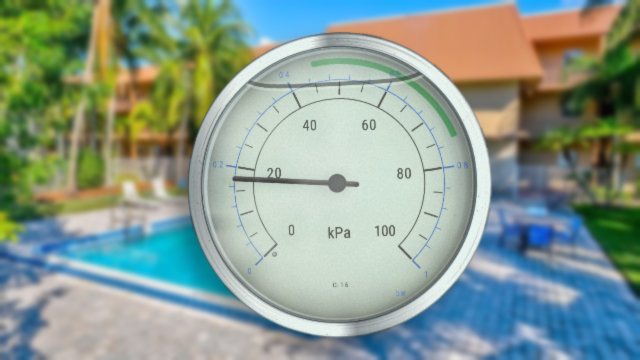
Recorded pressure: 17.5 kPa
